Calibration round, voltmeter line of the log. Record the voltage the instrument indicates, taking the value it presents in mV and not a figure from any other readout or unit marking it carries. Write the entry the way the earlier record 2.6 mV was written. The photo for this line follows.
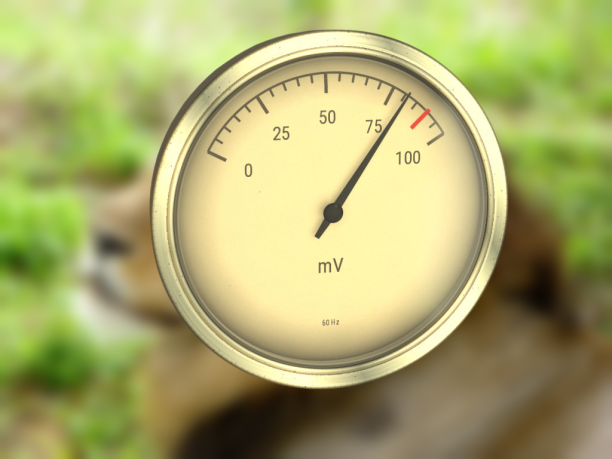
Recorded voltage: 80 mV
